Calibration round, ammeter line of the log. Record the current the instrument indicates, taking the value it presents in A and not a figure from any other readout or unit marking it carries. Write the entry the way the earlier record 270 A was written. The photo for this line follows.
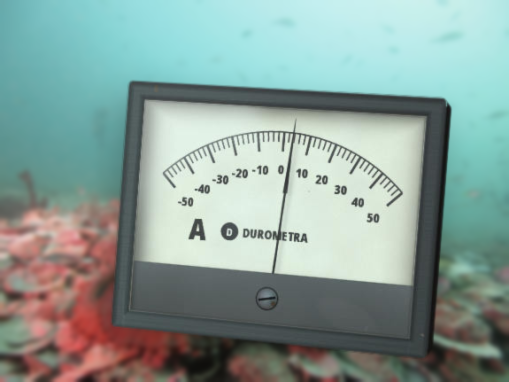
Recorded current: 4 A
